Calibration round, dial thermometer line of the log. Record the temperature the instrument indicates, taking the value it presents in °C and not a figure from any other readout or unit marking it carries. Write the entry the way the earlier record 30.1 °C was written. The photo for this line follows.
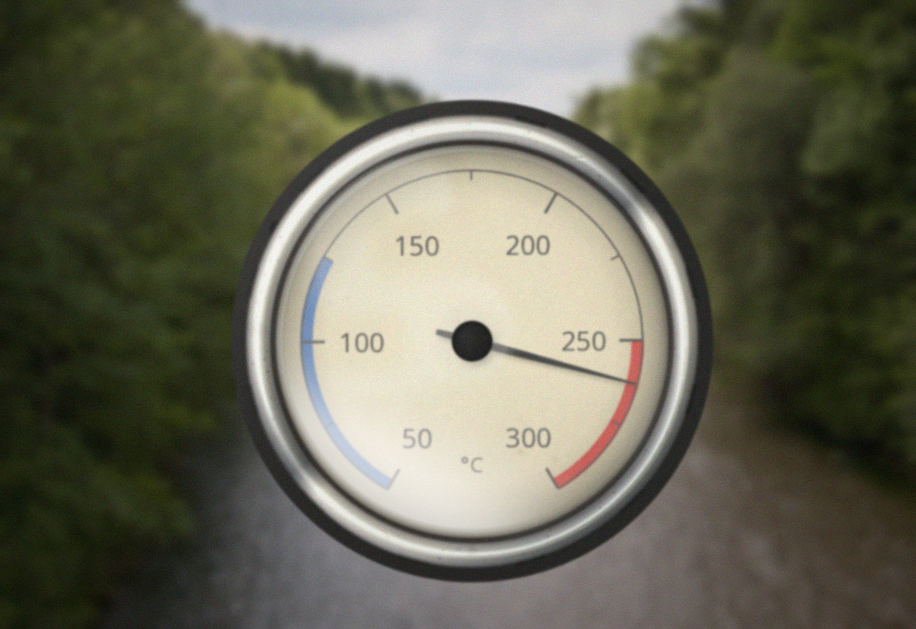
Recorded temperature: 262.5 °C
